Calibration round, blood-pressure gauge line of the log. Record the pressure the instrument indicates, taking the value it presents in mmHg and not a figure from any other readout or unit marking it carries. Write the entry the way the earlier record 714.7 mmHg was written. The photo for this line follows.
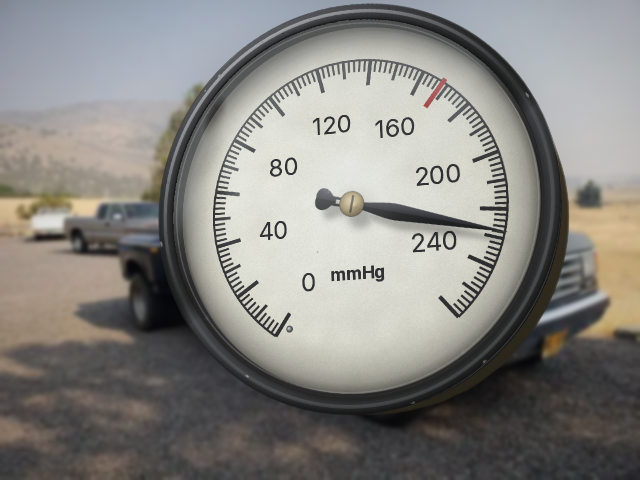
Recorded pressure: 228 mmHg
